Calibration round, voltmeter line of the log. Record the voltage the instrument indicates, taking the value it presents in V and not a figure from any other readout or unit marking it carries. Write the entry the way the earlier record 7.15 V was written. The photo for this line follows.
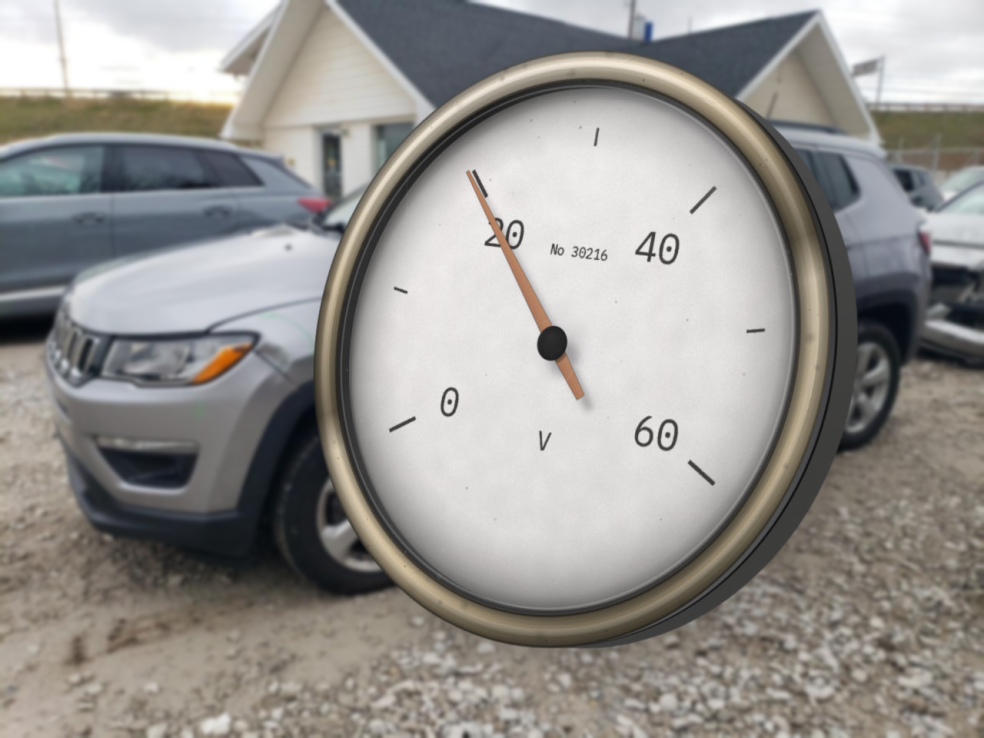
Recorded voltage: 20 V
